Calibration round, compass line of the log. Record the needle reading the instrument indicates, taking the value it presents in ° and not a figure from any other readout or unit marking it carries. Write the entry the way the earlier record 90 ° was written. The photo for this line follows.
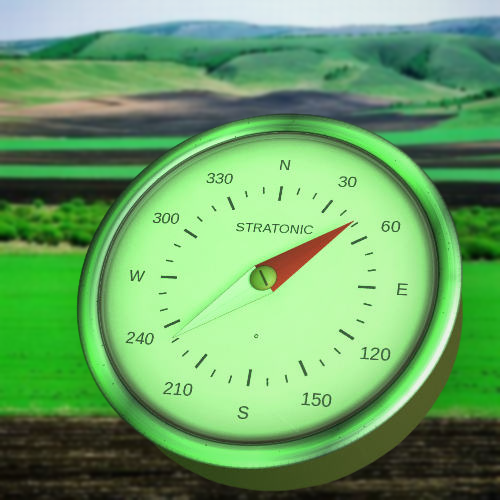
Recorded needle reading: 50 °
